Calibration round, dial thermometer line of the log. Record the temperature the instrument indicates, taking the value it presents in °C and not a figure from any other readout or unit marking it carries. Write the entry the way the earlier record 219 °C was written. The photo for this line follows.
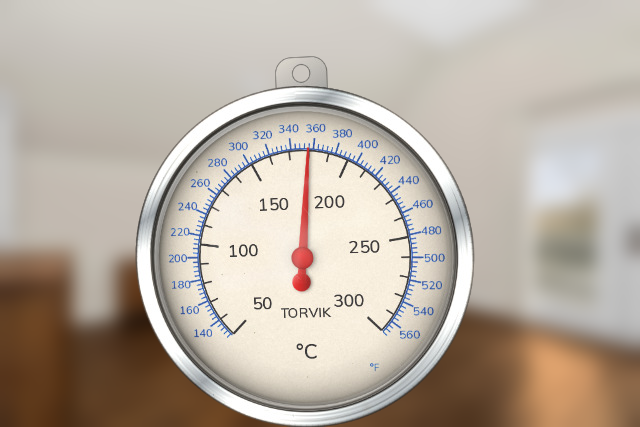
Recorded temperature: 180 °C
